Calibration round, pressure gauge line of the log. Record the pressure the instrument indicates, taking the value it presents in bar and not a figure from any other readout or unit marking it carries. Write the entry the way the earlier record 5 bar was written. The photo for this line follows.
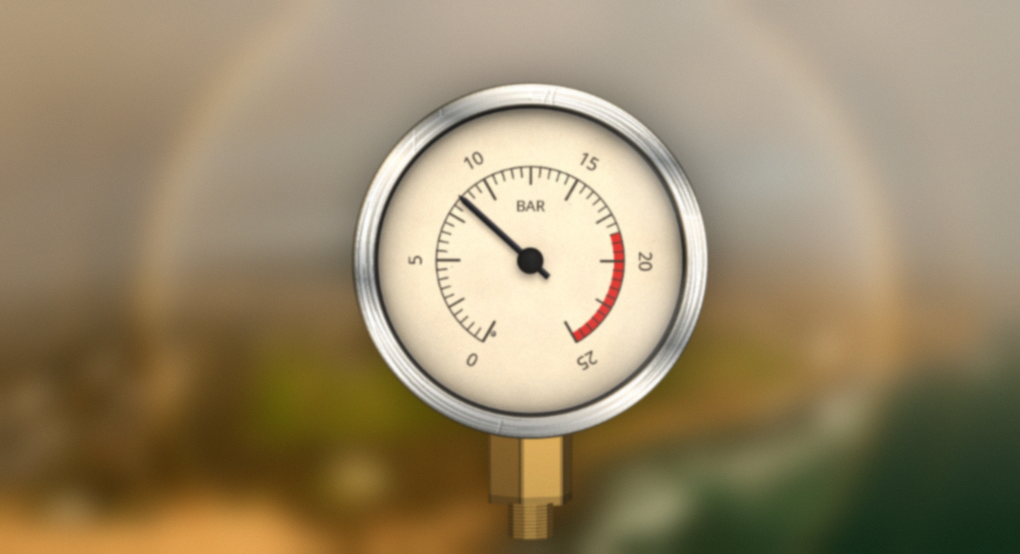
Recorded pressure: 8.5 bar
